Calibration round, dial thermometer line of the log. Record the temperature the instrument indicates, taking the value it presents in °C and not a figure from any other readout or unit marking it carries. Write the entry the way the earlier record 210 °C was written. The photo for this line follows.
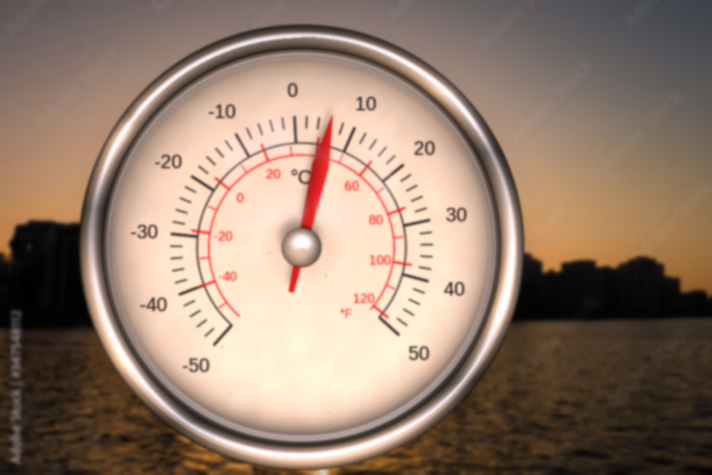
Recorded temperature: 6 °C
